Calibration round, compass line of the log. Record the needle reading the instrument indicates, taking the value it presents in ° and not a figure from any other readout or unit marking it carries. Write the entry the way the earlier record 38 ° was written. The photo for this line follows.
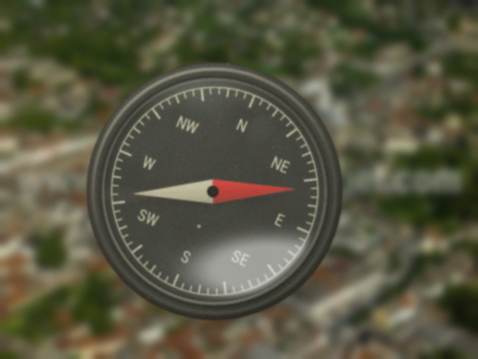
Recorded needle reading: 65 °
